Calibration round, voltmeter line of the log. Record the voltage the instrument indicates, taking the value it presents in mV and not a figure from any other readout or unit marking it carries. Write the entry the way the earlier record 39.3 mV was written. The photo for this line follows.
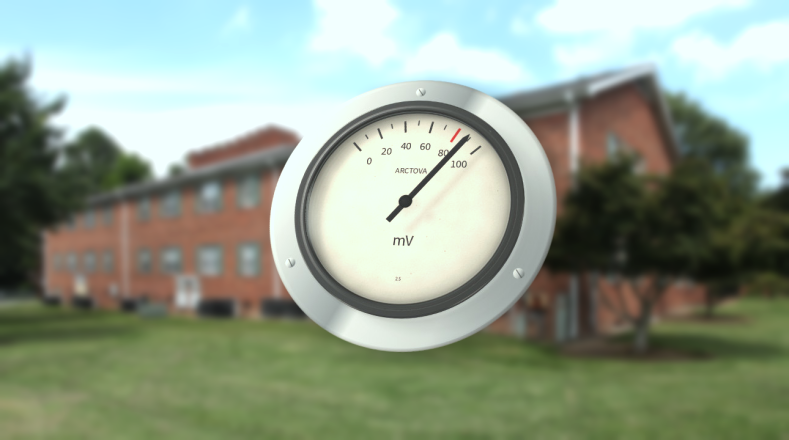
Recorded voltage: 90 mV
